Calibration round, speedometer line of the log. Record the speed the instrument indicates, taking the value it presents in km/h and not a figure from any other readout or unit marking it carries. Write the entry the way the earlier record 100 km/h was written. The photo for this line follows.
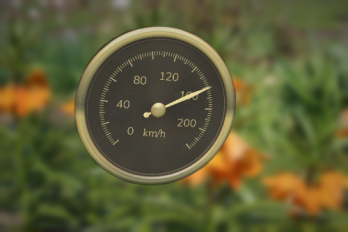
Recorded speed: 160 km/h
